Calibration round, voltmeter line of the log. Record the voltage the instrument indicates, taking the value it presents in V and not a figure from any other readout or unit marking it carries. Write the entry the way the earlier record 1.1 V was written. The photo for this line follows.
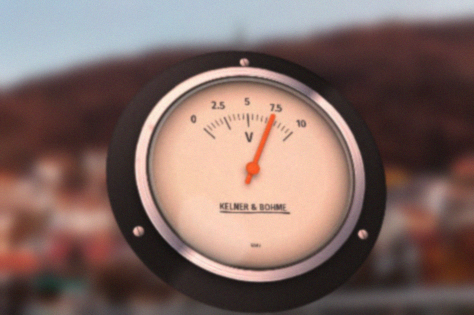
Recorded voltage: 7.5 V
